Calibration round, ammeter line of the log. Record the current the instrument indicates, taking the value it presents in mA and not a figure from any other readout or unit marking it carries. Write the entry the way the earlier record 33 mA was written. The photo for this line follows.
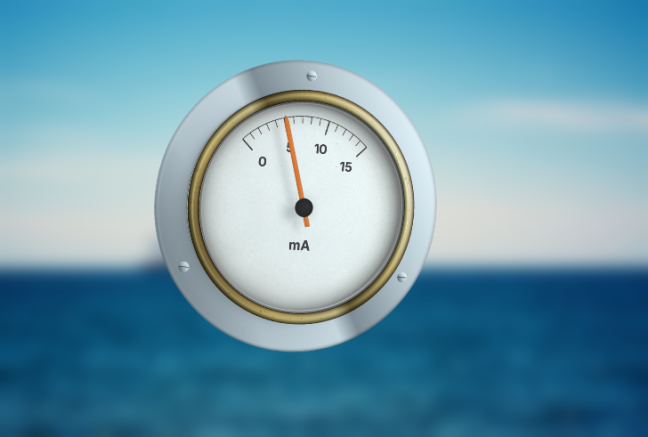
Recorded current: 5 mA
